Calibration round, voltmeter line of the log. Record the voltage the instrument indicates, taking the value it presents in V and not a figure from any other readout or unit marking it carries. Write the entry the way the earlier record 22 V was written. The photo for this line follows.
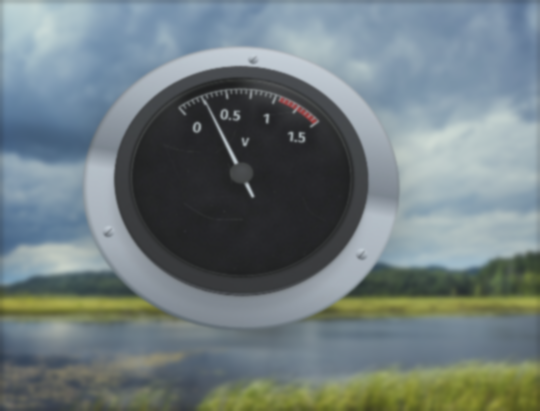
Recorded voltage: 0.25 V
